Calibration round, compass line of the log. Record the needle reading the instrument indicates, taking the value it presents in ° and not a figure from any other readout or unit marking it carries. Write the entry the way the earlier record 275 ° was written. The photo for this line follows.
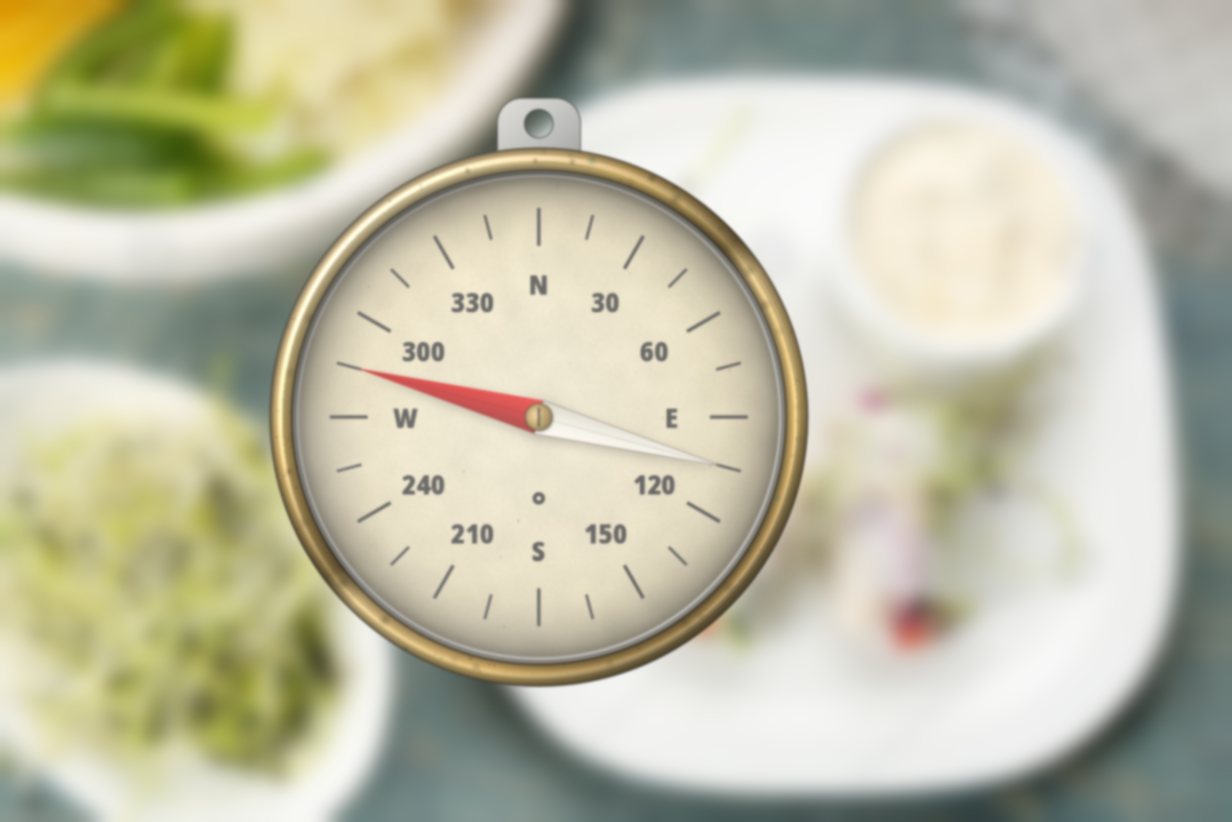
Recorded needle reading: 285 °
